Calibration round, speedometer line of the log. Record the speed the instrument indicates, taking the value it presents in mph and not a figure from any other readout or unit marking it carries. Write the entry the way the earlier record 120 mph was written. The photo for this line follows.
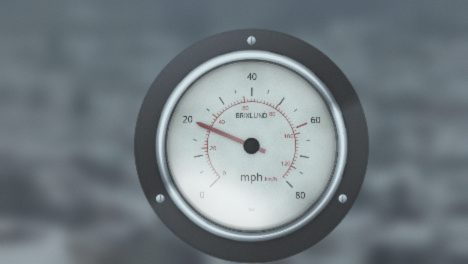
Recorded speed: 20 mph
